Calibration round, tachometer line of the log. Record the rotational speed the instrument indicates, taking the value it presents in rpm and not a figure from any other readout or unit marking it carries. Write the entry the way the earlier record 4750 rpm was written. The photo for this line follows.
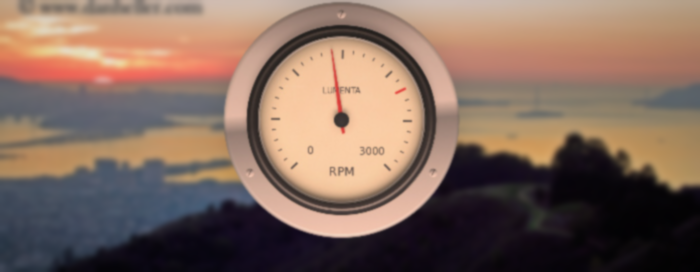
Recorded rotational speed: 1400 rpm
